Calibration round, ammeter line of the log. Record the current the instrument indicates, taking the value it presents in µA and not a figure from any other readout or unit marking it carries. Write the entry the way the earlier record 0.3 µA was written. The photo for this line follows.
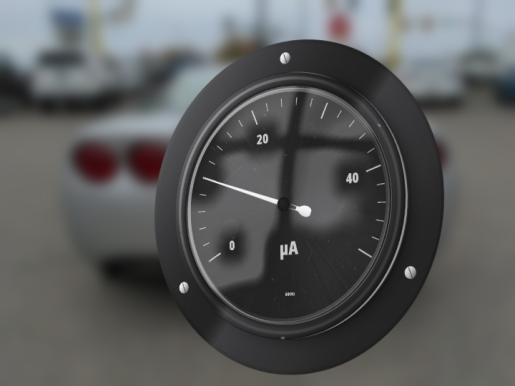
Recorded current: 10 µA
